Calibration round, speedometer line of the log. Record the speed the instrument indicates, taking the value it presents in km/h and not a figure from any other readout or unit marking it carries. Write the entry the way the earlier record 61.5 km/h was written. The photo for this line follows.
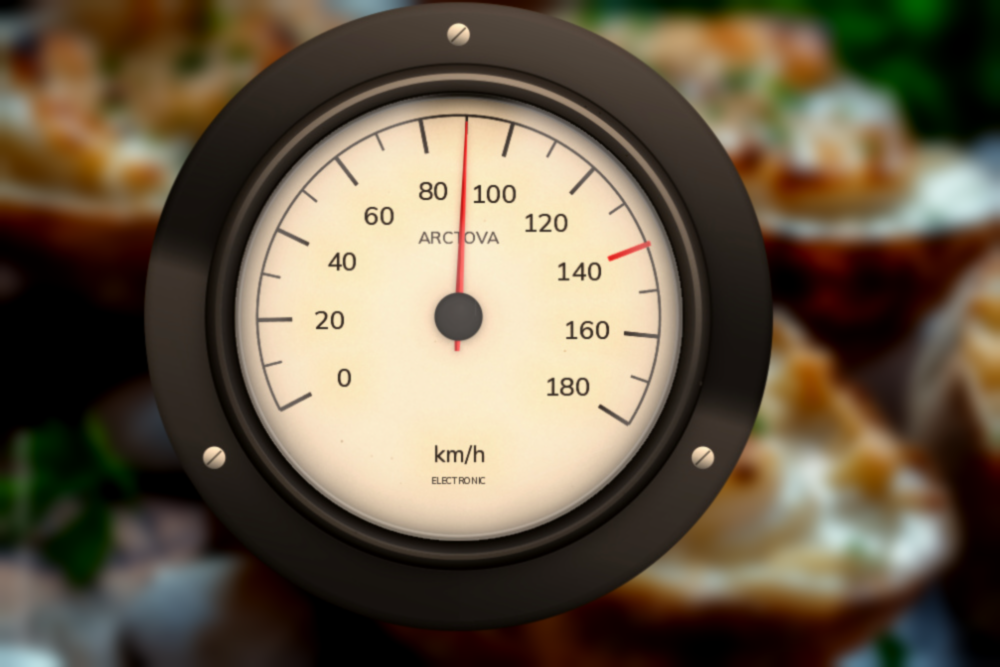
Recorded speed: 90 km/h
